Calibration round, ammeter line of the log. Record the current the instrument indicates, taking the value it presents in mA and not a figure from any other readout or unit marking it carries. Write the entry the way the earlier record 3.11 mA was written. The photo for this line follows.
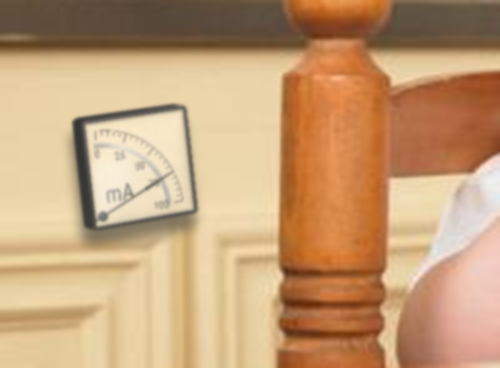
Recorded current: 75 mA
